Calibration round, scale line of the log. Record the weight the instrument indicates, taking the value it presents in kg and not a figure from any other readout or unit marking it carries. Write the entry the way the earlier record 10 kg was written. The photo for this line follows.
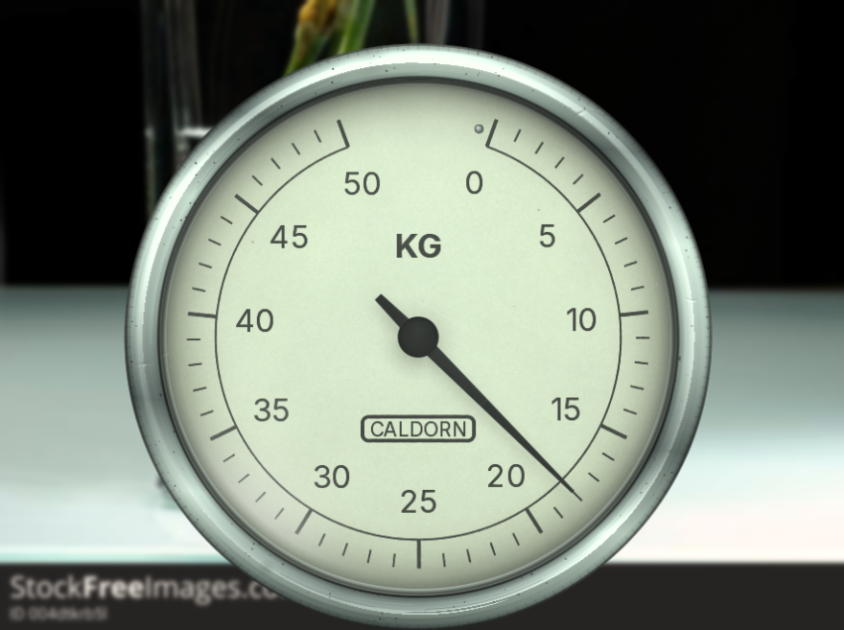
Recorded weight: 18 kg
